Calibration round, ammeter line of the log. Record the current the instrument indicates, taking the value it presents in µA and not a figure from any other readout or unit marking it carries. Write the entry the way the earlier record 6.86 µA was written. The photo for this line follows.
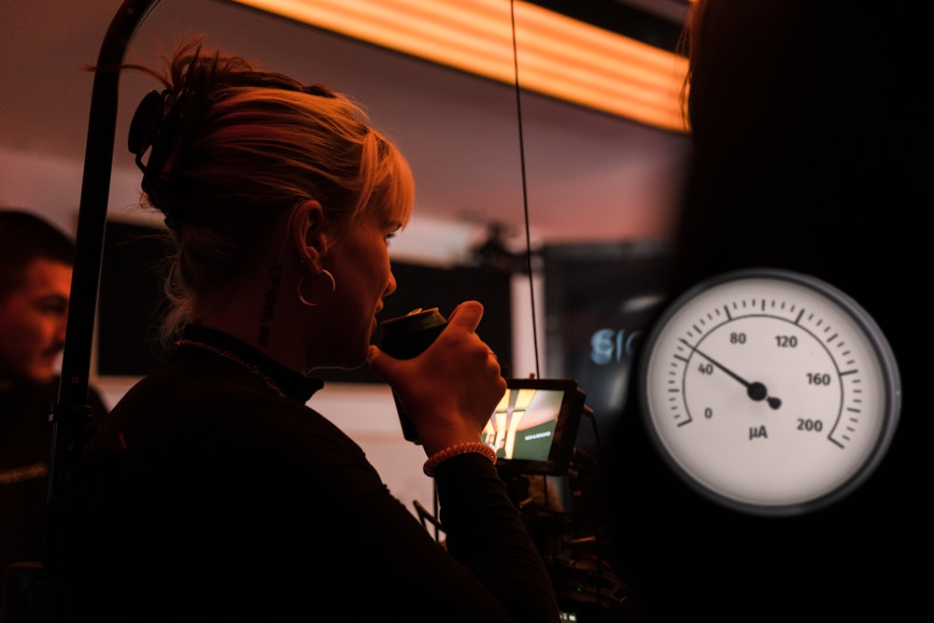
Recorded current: 50 µA
